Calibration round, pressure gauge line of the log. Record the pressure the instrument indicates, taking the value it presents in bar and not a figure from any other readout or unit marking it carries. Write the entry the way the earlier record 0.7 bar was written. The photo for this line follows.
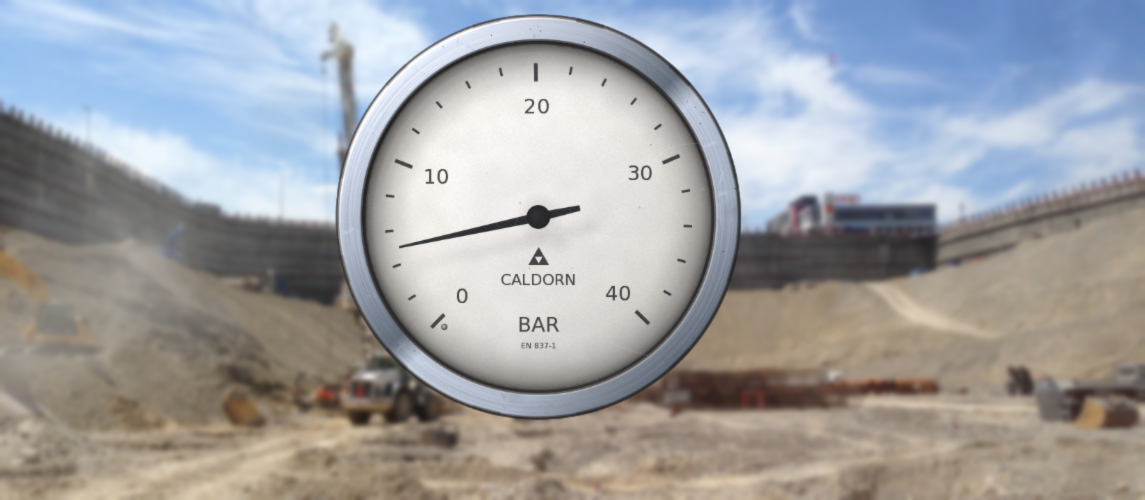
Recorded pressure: 5 bar
